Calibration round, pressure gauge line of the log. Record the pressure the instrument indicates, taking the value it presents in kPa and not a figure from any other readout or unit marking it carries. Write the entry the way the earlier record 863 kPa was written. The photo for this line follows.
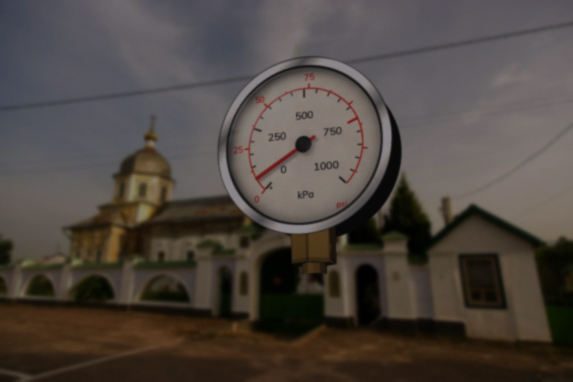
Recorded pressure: 50 kPa
